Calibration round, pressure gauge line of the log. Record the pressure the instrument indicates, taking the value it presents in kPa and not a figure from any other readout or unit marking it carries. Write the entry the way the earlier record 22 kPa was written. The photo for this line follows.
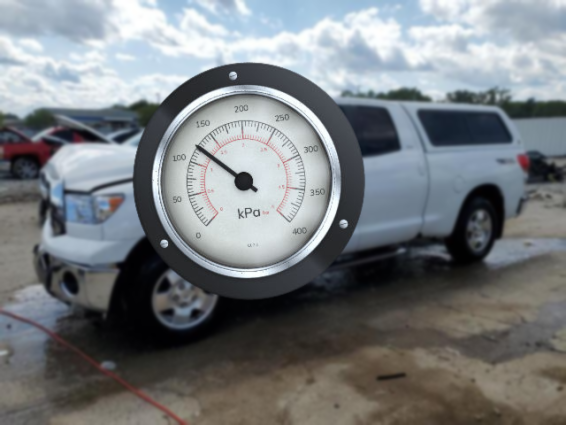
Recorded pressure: 125 kPa
